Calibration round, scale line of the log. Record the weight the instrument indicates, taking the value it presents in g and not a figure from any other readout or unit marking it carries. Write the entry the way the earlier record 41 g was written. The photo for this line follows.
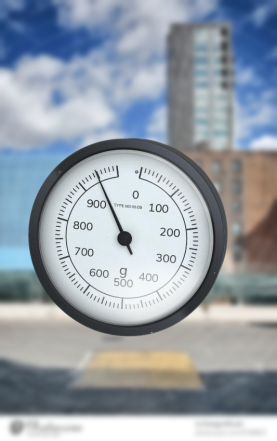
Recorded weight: 950 g
